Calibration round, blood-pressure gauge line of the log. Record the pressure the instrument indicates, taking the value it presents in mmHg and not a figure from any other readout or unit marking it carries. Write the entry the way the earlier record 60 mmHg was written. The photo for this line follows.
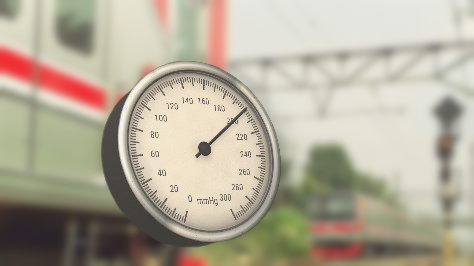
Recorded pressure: 200 mmHg
